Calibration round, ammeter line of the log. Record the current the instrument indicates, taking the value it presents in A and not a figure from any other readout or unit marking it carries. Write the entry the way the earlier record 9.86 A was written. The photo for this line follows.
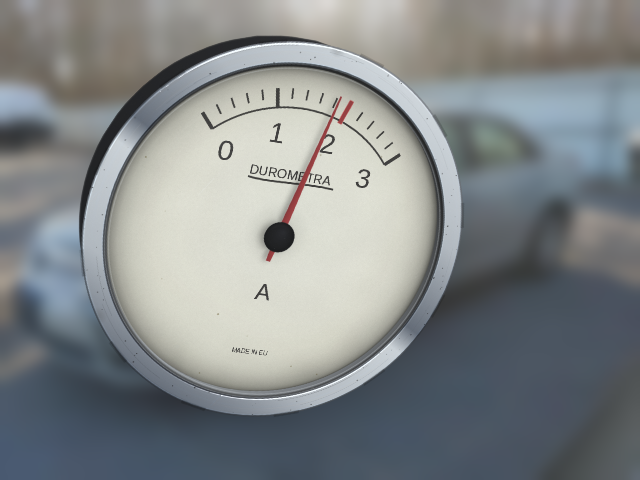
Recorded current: 1.8 A
